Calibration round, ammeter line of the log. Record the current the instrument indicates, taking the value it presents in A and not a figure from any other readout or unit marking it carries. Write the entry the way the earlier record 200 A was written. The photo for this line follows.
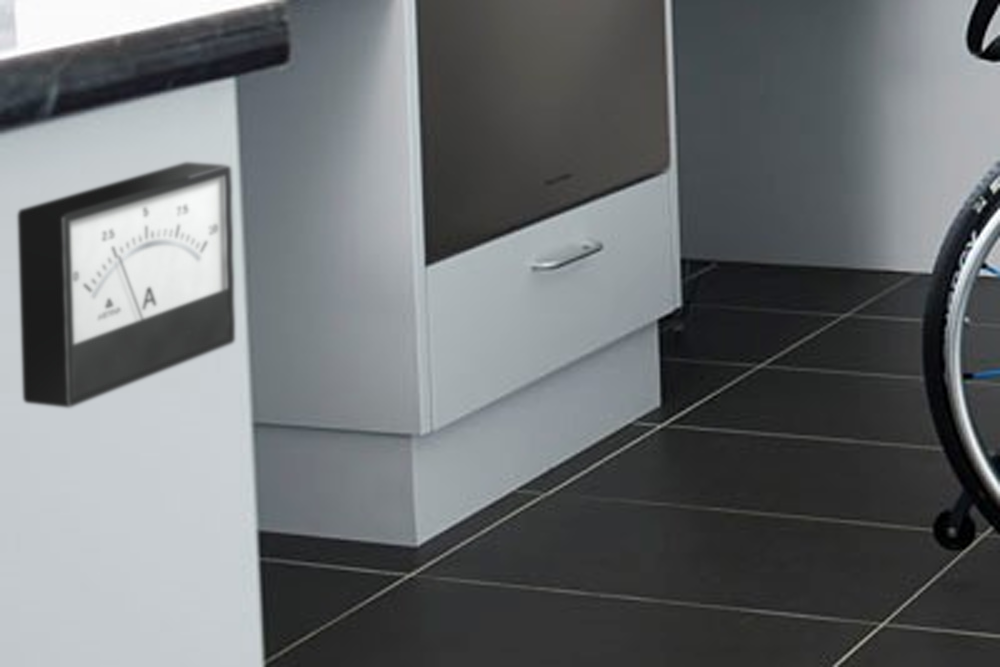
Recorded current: 2.5 A
